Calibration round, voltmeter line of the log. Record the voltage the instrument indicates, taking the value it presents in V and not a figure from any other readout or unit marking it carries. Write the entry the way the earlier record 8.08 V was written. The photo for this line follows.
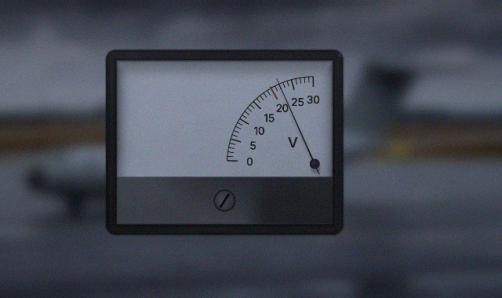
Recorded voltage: 22 V
